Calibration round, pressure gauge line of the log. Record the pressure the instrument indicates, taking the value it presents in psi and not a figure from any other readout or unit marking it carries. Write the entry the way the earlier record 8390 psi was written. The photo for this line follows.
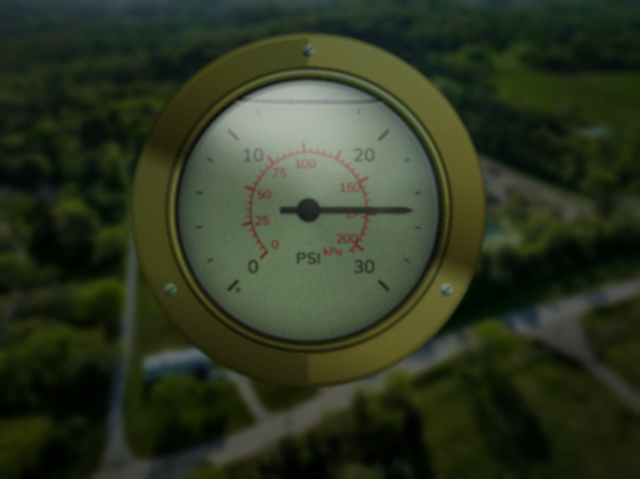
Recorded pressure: 25 psi
